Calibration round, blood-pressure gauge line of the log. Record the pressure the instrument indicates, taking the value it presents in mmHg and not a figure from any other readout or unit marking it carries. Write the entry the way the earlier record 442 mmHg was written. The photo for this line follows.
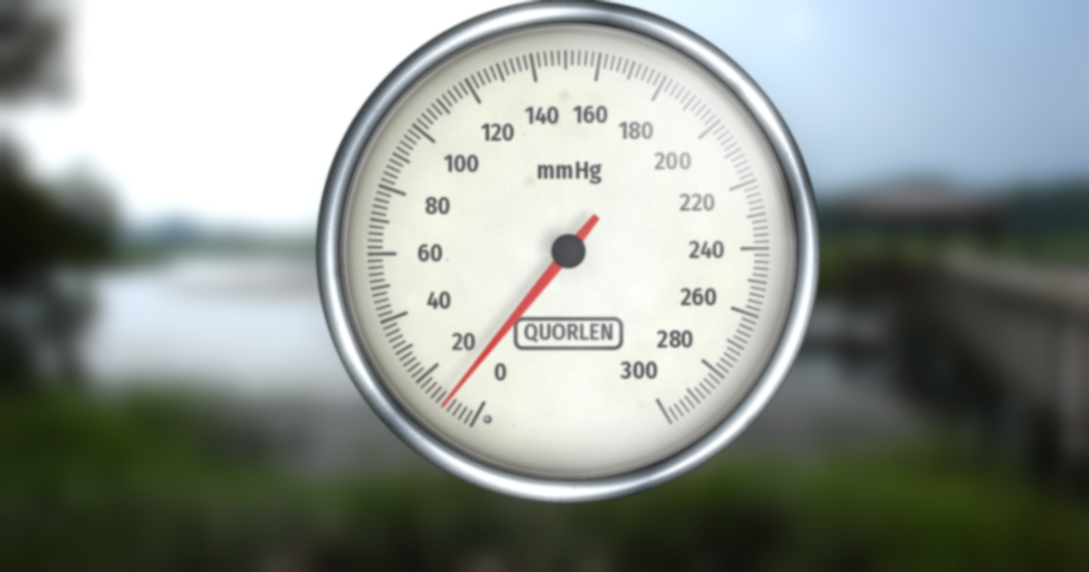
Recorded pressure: 10 mmHg
